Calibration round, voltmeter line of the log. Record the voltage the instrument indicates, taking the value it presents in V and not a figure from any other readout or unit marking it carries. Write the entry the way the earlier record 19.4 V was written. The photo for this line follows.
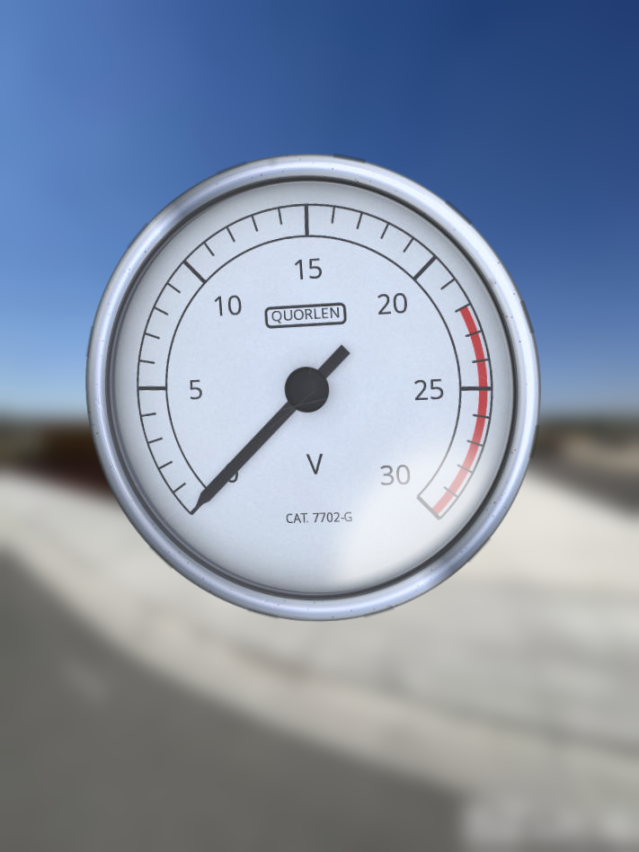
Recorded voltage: 0 V
